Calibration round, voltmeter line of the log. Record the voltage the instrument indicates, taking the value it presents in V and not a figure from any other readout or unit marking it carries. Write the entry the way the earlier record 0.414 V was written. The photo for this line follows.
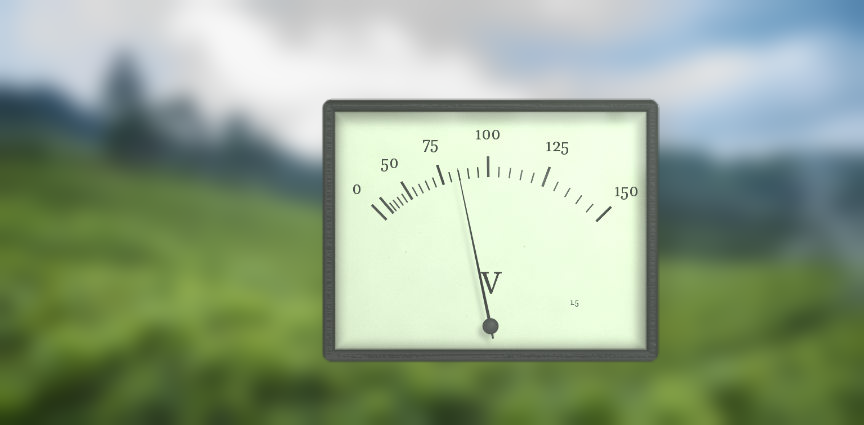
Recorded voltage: 85 V
